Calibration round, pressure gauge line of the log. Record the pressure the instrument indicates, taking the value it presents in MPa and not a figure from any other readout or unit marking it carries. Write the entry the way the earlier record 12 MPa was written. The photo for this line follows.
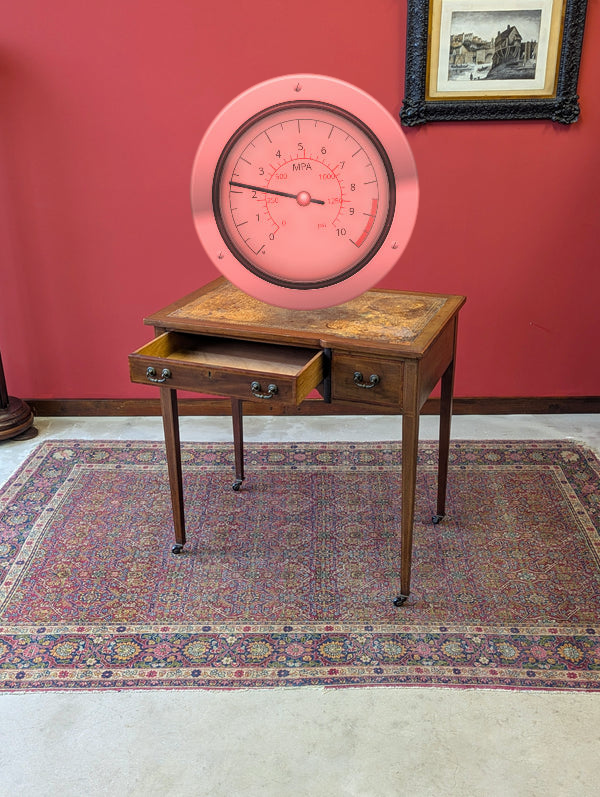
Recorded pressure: 2.25 MPa
